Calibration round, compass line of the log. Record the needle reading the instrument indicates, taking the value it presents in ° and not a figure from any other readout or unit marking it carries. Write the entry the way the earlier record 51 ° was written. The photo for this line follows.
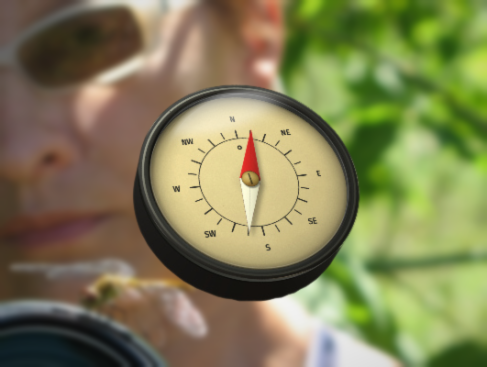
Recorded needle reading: 15 °
